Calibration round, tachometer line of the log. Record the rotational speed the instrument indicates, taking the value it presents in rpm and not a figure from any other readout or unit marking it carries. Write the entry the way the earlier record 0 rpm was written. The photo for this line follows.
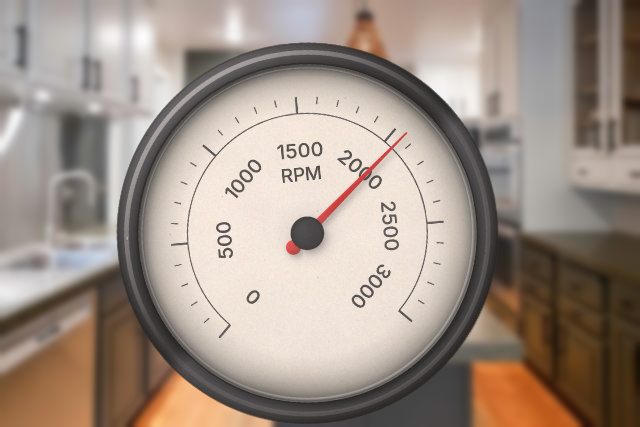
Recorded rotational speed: 2050 rpm
